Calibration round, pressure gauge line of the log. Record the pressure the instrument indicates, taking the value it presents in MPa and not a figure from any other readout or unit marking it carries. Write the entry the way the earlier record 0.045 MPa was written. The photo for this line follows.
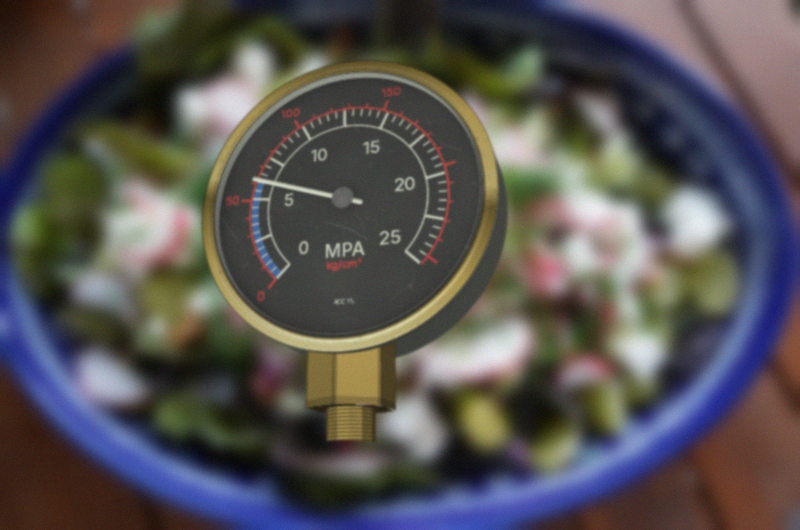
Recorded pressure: 6 MPa
